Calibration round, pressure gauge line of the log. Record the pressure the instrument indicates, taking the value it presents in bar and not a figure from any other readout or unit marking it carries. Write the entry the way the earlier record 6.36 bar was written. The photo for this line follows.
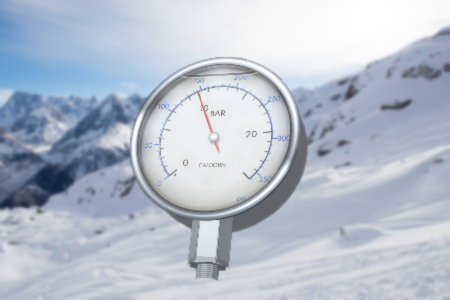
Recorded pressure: 10 bar
